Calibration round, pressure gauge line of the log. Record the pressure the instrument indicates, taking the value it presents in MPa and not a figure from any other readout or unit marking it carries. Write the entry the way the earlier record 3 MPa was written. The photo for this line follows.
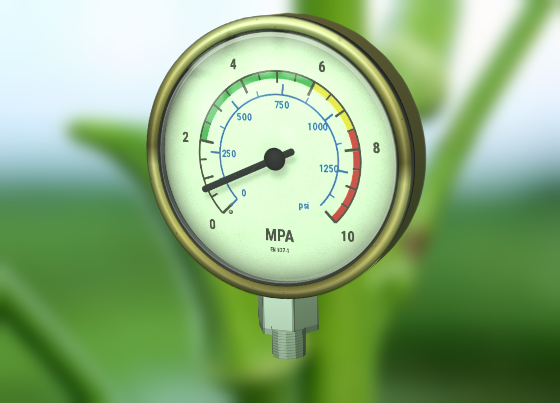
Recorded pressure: 0.75 MPa
